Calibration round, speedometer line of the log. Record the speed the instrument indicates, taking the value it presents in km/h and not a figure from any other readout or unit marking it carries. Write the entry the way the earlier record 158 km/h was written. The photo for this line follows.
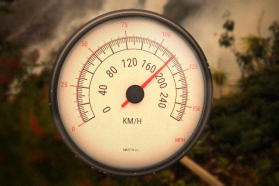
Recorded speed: 180 km/h
